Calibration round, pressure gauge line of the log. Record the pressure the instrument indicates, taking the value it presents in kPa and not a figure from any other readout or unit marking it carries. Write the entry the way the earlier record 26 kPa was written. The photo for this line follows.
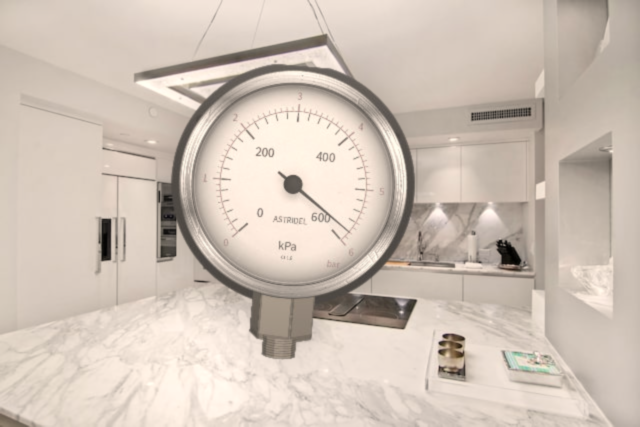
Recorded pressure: 580 kPa
